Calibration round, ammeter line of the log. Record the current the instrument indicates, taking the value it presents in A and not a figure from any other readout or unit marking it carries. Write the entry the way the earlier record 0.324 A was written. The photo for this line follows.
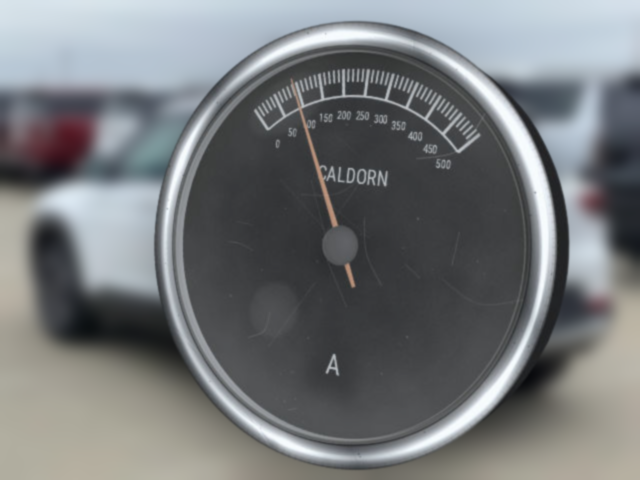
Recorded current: 100 A
